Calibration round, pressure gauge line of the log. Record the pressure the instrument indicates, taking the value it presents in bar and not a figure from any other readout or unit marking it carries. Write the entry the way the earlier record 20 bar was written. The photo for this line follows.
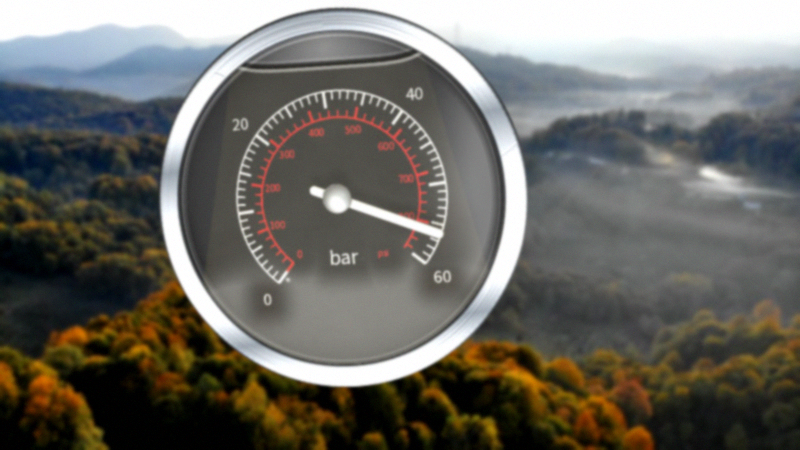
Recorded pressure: 56 bar
